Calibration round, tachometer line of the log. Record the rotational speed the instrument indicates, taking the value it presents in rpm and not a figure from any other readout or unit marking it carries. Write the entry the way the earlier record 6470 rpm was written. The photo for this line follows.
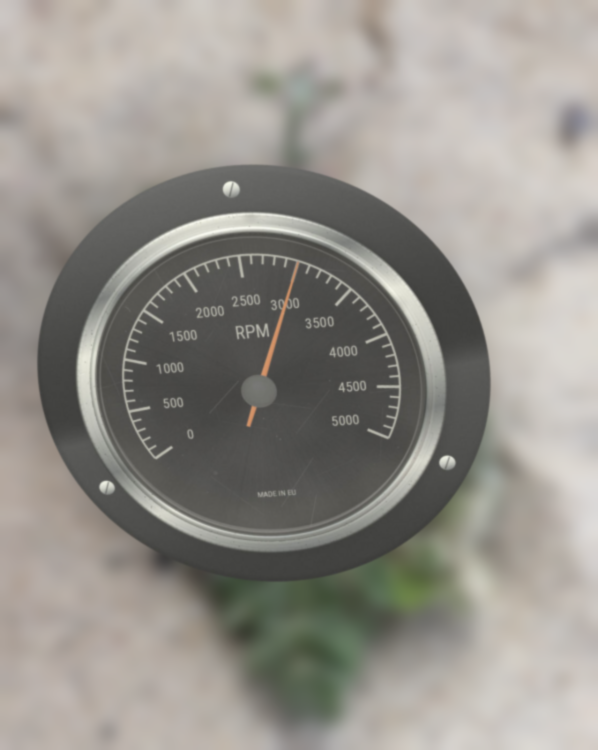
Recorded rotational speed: 3000 rpm
